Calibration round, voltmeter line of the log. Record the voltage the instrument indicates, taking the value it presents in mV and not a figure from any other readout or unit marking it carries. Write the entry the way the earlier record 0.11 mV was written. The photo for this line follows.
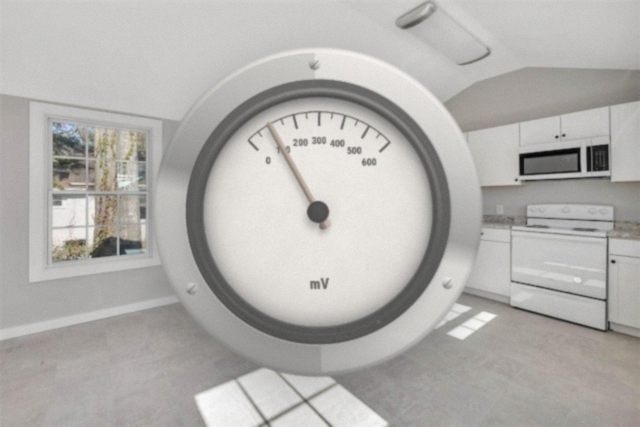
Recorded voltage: 100 mV
